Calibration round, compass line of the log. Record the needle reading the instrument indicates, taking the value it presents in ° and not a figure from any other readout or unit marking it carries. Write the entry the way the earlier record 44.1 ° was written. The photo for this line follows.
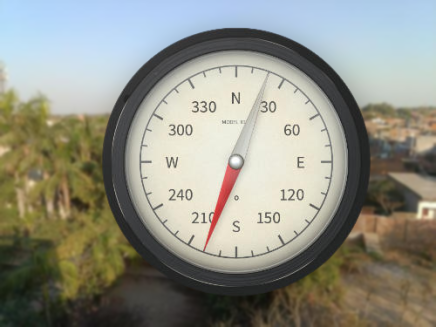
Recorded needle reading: 200 °
